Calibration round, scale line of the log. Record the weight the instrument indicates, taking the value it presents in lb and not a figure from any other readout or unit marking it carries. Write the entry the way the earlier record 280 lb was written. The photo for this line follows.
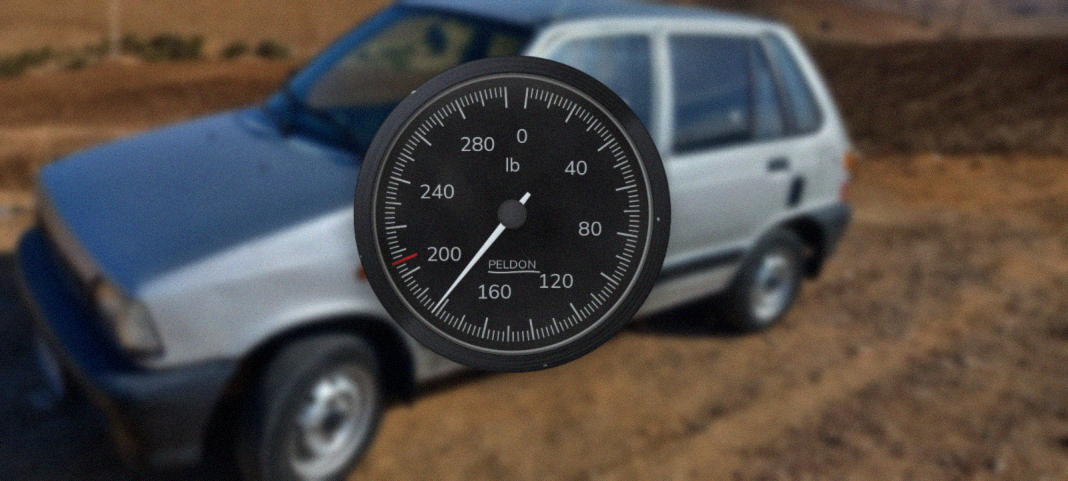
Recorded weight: 182 lb
